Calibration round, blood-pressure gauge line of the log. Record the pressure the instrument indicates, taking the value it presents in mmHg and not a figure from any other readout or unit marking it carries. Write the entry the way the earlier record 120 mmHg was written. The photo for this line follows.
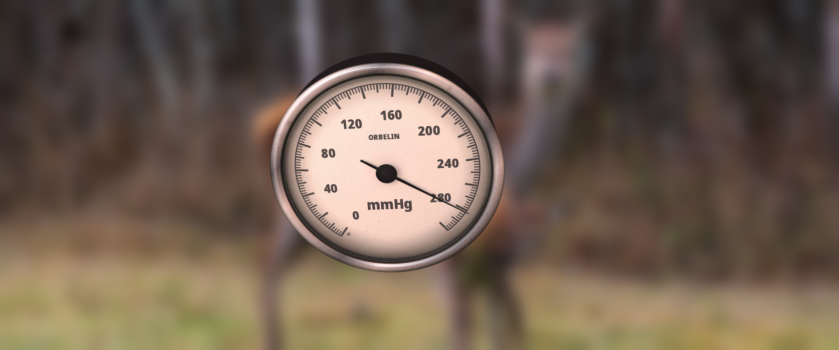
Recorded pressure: 280 mmHg
